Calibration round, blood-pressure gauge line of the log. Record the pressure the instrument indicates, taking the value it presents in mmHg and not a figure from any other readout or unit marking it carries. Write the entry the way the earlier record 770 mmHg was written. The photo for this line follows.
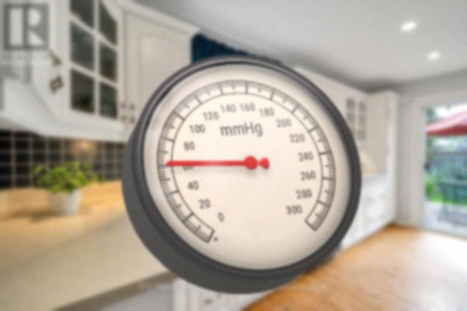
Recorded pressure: 60 mmHg
